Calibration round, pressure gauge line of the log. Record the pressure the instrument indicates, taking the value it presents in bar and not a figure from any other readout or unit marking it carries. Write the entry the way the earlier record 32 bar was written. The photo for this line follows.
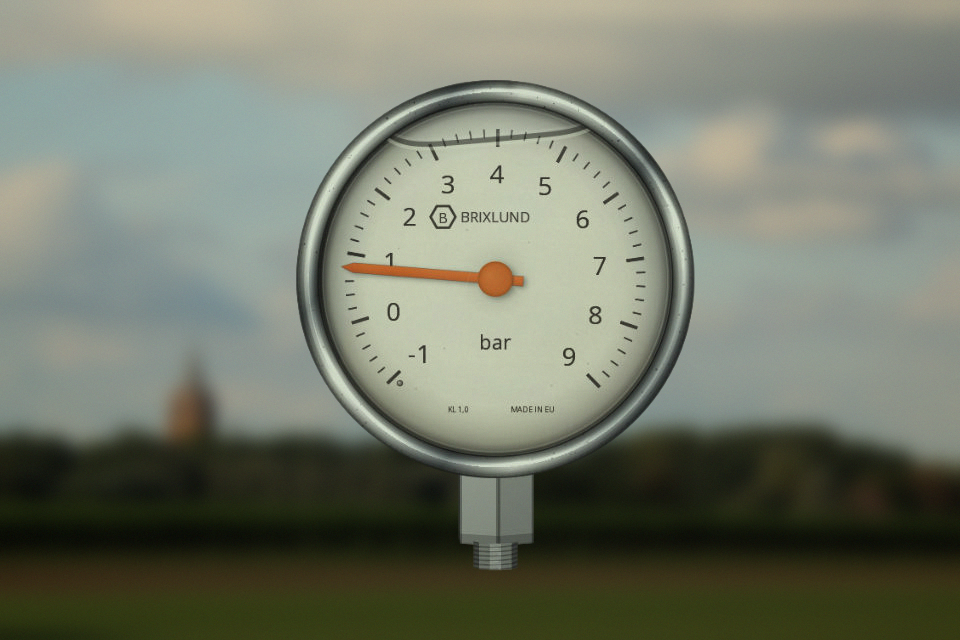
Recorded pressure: 0.8 bar
